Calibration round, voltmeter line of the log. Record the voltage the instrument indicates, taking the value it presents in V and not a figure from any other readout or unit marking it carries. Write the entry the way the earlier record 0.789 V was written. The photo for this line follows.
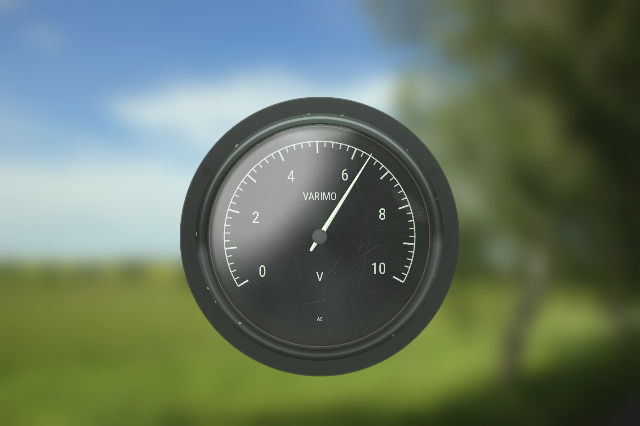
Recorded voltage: 6.4 V
